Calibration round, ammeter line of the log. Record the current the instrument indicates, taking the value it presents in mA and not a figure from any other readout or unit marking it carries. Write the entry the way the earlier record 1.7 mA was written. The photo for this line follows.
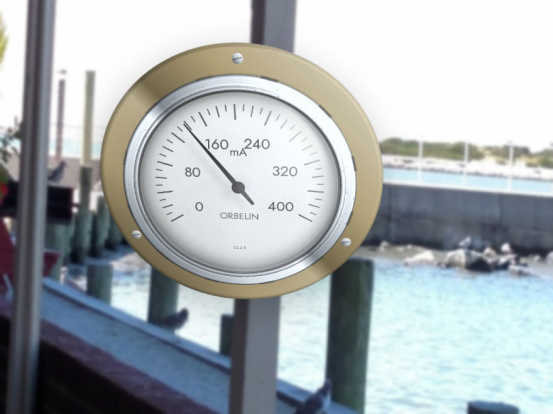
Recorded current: 140 mA
